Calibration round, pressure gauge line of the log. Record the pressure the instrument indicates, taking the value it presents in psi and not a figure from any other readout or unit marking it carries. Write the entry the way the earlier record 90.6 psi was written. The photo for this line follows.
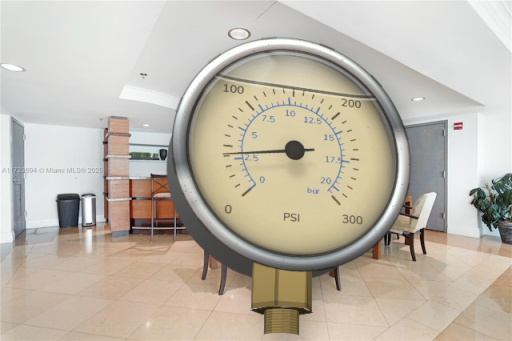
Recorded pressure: 40 psi
